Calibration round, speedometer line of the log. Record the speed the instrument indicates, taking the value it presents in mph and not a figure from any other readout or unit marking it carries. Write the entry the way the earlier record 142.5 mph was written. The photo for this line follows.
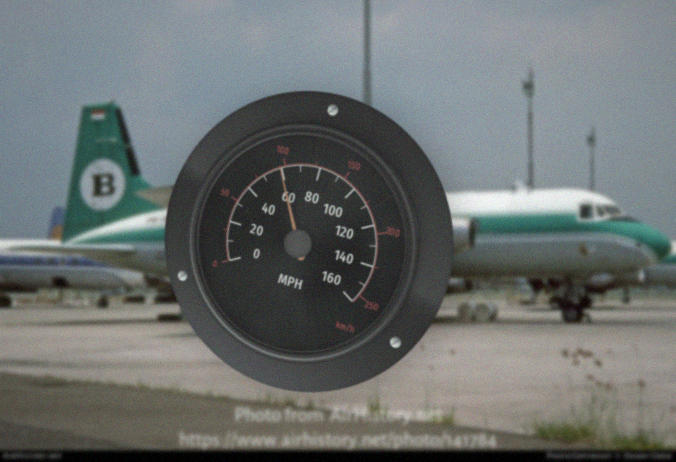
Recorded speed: 60 mph
